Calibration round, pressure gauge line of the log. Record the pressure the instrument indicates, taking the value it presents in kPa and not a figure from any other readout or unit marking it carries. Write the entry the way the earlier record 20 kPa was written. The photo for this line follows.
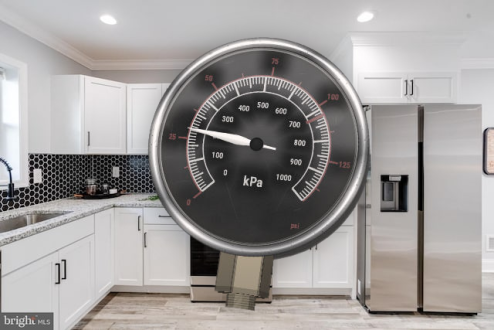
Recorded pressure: 200 kPa
